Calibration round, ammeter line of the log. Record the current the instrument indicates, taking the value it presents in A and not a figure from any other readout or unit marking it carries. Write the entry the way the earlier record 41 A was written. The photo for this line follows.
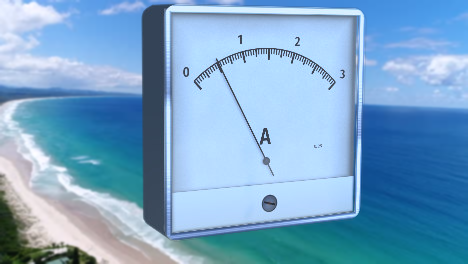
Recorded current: 0.5 A
